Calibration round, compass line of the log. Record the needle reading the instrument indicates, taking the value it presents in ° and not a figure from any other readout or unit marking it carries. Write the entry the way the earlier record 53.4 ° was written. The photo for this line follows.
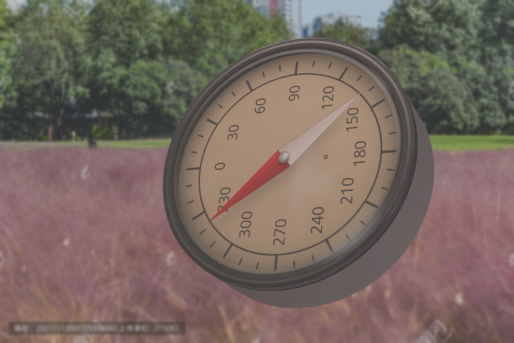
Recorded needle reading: 320 °
